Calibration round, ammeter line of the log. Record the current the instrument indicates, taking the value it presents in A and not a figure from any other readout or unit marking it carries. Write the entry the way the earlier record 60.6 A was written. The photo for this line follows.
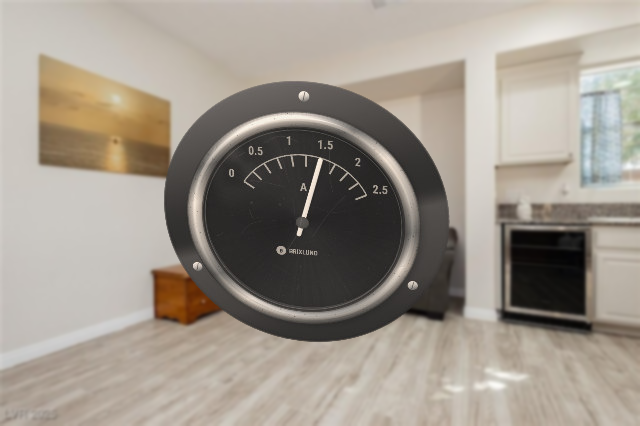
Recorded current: 1.5 A
